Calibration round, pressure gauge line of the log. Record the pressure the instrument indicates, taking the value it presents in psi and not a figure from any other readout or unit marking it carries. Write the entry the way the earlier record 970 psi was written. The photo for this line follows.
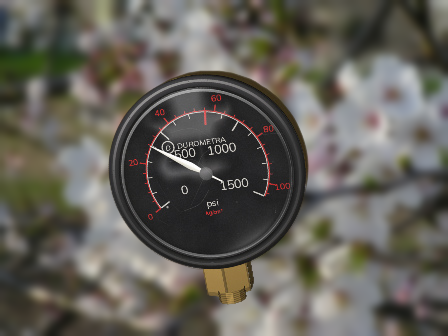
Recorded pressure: 400 psi
